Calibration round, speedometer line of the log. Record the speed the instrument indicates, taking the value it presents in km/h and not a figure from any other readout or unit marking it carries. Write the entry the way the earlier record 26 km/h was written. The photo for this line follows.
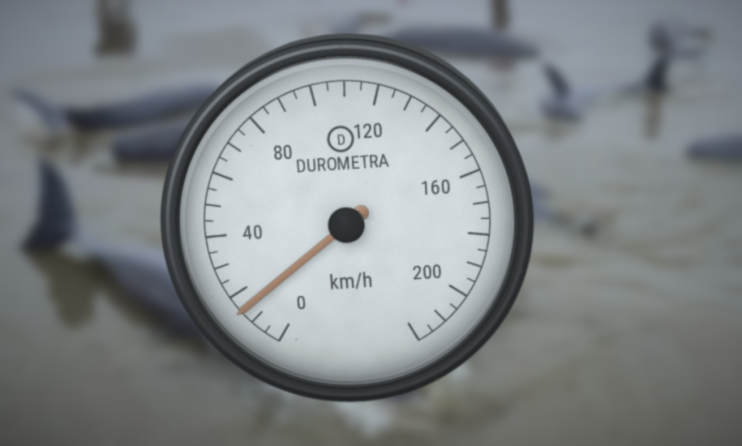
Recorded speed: 15 km/h
